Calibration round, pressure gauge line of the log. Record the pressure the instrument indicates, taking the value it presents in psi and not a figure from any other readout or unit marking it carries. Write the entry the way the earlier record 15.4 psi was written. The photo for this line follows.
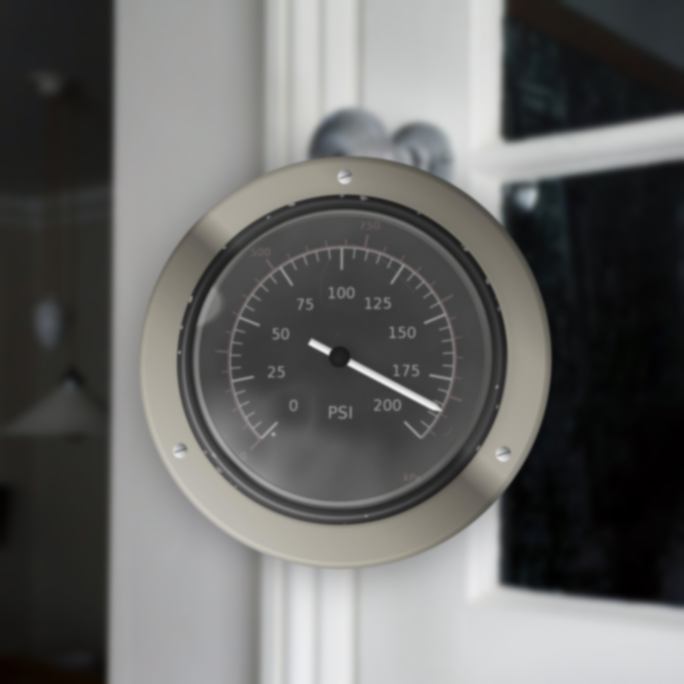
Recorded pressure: 187.5 psi
